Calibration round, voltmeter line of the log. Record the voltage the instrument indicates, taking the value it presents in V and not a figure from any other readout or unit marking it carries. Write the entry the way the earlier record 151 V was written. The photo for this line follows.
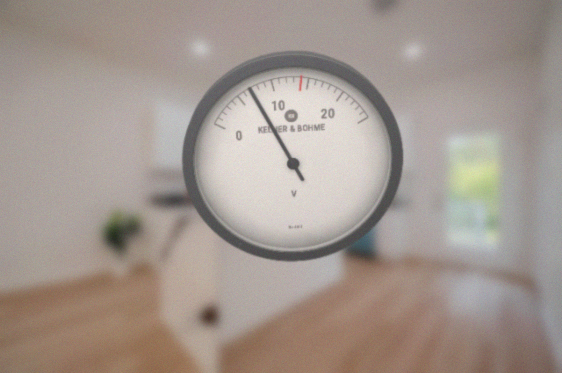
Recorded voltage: 7 V
